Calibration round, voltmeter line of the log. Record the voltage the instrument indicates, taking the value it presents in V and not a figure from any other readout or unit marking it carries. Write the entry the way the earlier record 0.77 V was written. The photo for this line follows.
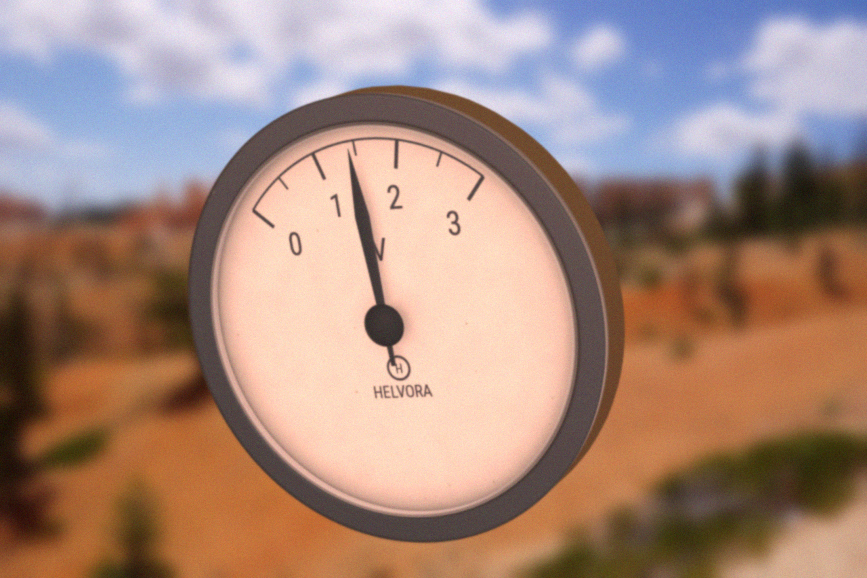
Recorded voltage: 1.5 V
